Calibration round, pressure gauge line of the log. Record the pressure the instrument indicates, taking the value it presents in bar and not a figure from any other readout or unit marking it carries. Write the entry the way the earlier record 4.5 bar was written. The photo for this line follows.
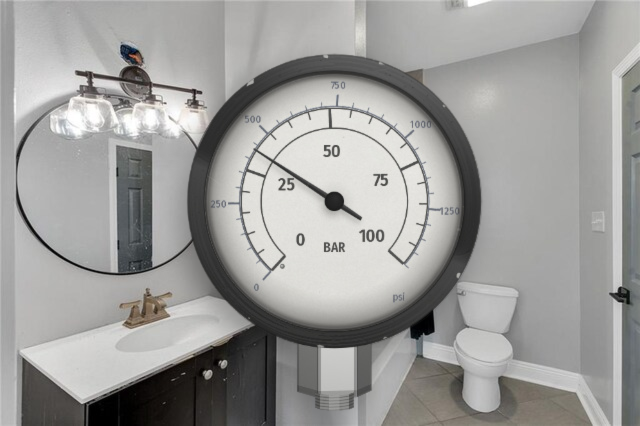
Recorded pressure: 30 bar
